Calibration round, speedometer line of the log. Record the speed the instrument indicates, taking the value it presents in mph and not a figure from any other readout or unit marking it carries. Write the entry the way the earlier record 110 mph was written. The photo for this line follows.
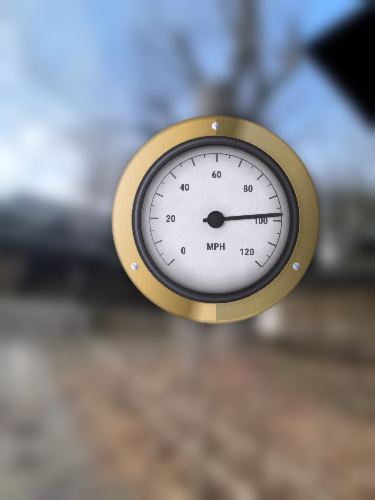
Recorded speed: 97.5 mph
